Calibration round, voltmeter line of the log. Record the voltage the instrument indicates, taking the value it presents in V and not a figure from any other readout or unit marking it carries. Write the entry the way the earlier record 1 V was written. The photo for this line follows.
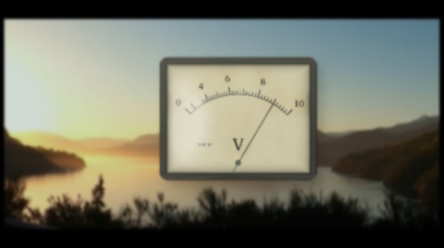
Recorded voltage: 9 V
